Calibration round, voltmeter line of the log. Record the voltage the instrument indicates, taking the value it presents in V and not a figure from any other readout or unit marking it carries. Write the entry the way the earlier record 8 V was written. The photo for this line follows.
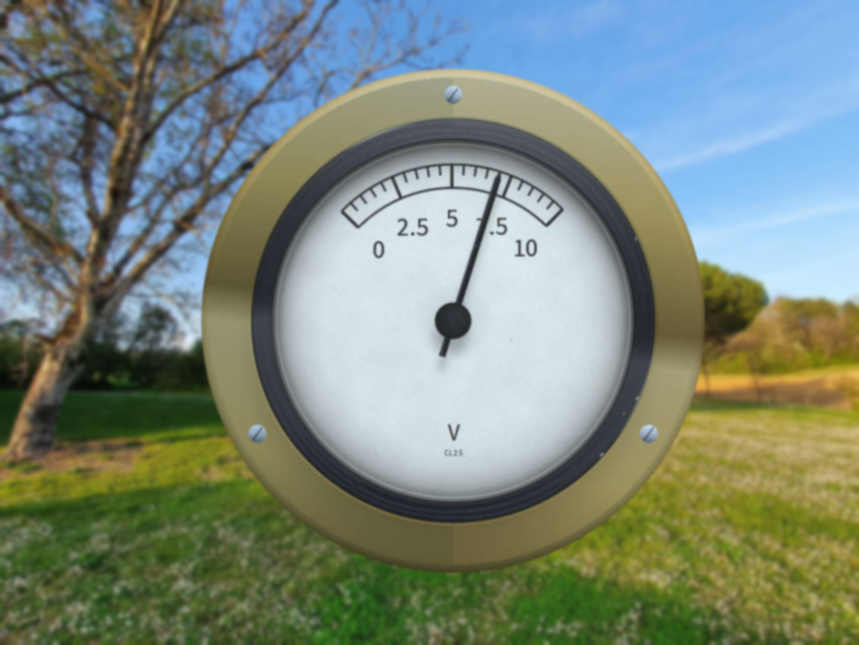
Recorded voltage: 7 V
